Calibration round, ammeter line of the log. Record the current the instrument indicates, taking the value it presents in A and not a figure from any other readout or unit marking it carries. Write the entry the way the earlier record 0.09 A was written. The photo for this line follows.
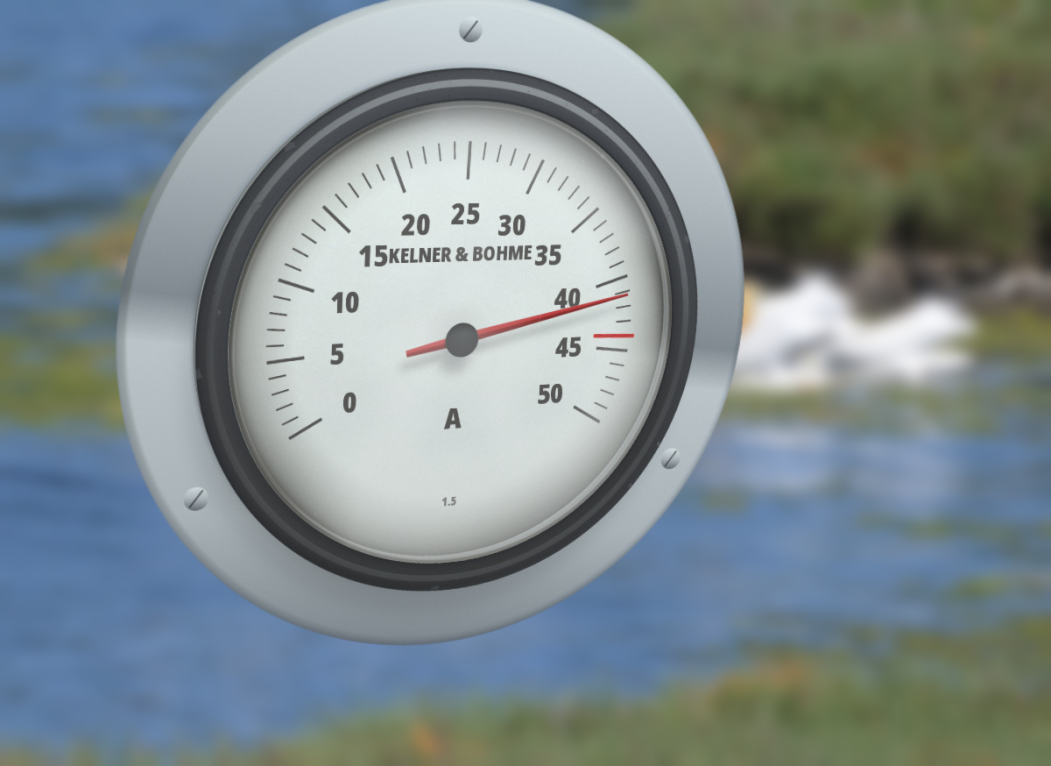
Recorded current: 41 A
